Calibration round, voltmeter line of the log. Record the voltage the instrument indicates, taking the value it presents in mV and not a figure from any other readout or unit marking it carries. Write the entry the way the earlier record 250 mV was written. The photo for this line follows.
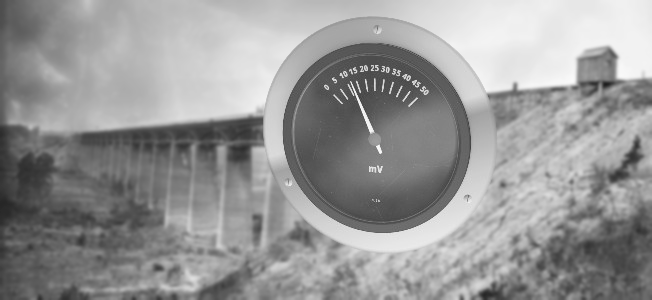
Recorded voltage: 12.5 mV
